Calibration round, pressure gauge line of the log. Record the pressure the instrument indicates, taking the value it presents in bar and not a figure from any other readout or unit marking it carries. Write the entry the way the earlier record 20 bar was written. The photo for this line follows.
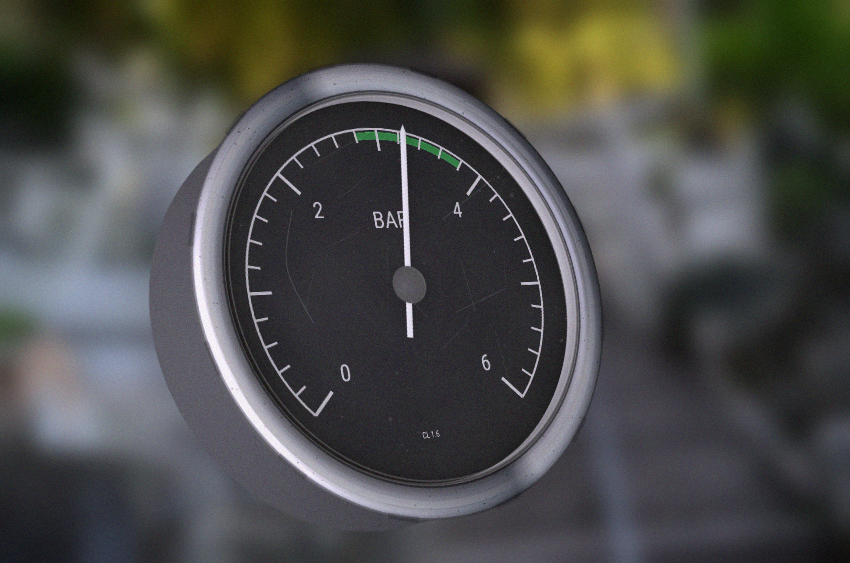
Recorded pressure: 3.2 bar
